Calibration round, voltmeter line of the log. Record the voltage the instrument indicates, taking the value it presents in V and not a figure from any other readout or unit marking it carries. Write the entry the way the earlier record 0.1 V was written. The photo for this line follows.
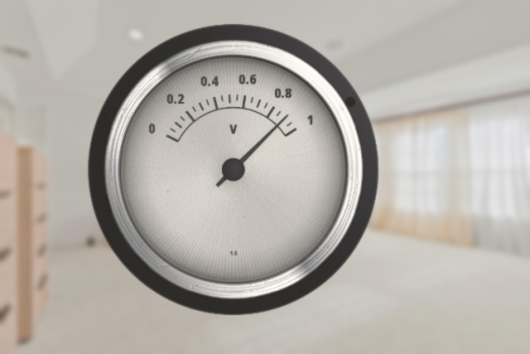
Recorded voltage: 0.9 V
